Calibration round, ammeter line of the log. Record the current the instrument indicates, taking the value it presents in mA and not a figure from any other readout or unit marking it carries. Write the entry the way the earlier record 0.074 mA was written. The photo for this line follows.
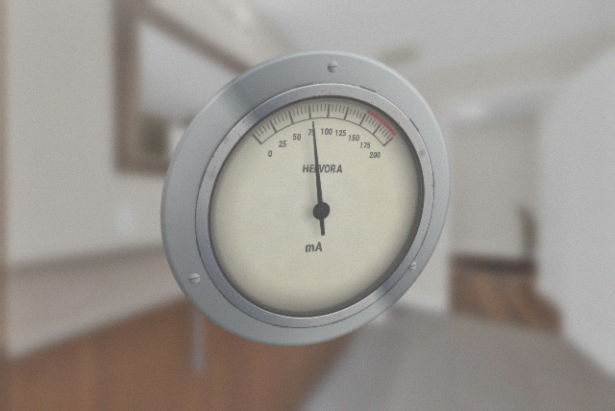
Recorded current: 75 mA
